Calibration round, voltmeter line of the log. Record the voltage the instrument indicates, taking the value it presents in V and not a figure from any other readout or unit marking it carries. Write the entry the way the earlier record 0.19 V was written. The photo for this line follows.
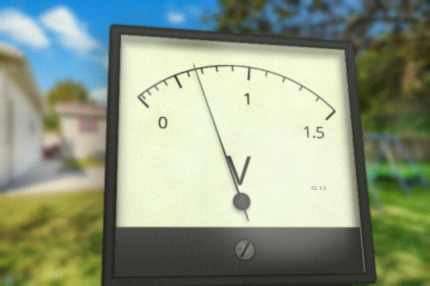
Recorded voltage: 0.65 V
